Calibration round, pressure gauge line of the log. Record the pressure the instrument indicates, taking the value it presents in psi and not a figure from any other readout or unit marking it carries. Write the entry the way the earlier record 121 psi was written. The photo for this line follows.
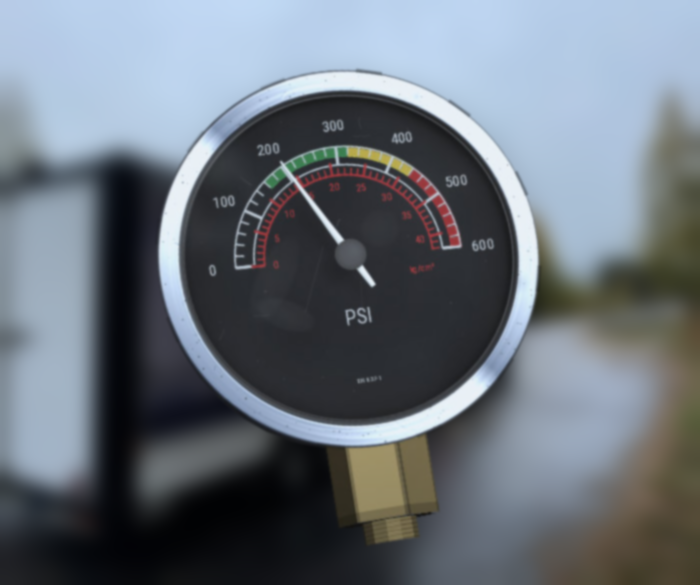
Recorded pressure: 200 psi
